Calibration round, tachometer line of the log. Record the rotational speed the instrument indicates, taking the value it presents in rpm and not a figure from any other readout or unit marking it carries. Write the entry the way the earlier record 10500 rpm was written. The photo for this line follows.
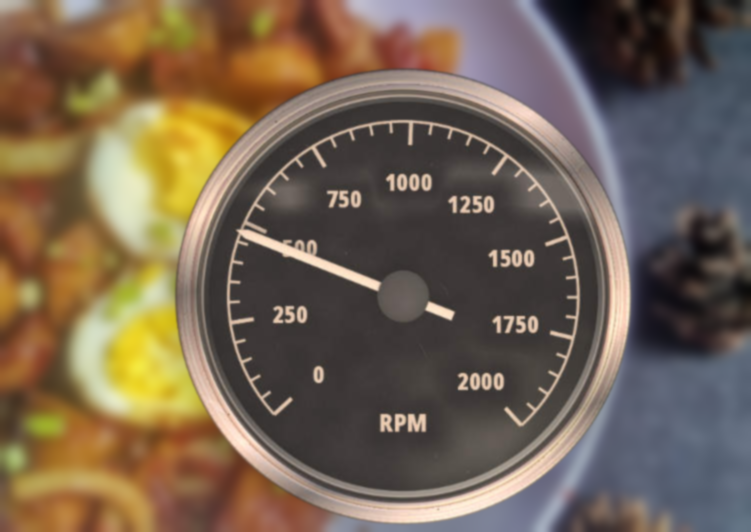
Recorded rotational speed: 475 rpm
